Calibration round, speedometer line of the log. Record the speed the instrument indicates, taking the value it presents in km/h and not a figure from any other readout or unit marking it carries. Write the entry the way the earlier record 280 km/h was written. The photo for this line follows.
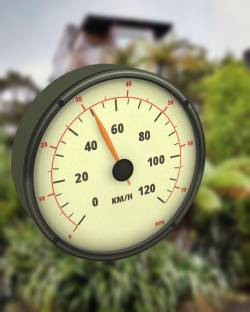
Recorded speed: 50 km/h
